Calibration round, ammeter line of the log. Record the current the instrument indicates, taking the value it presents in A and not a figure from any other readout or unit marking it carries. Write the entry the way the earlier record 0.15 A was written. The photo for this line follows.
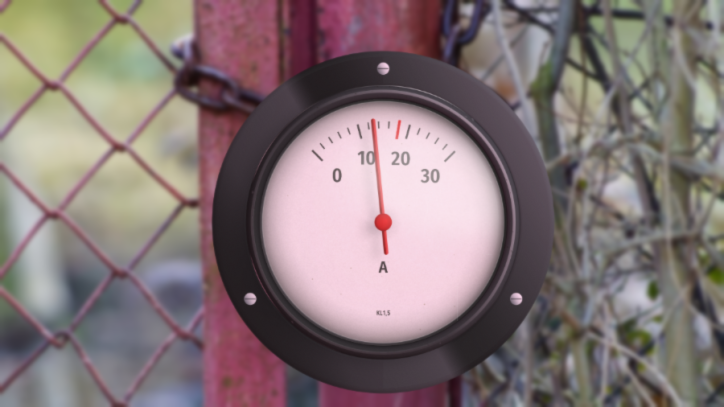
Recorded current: 13 A
